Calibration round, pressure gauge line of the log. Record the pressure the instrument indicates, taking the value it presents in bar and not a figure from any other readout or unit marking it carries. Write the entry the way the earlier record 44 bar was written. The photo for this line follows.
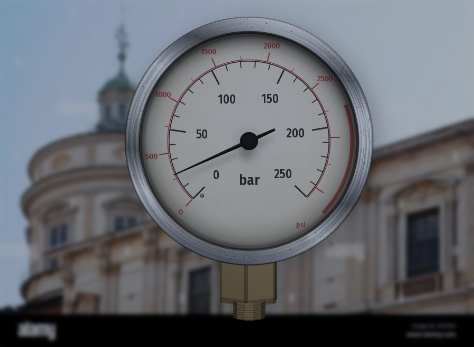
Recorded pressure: 20 bar
